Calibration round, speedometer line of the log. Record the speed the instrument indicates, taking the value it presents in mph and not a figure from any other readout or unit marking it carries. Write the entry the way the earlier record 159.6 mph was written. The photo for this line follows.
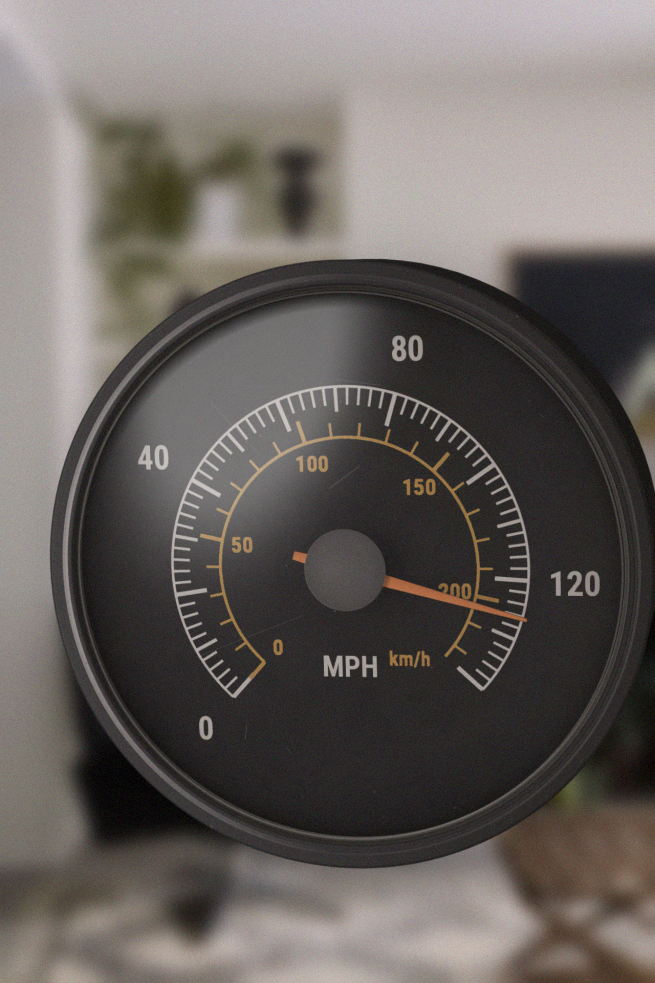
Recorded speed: 126 mph
